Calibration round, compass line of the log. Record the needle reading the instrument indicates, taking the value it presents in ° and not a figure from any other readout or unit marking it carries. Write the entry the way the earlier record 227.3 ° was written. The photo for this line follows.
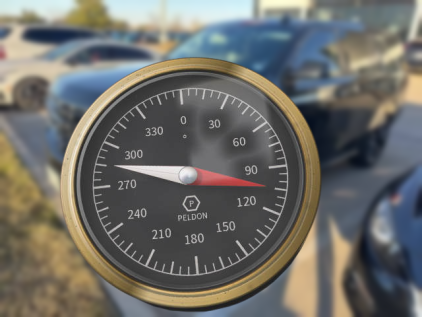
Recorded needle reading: 105 °
